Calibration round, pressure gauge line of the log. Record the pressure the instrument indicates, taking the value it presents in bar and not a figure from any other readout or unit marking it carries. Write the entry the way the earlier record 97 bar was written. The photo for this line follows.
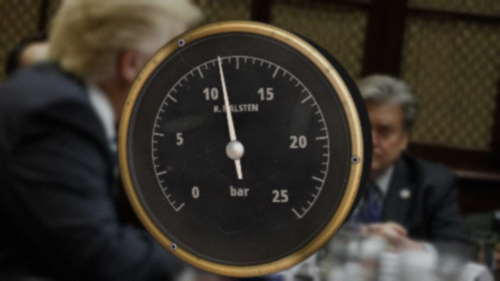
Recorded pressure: 11.5 bar
